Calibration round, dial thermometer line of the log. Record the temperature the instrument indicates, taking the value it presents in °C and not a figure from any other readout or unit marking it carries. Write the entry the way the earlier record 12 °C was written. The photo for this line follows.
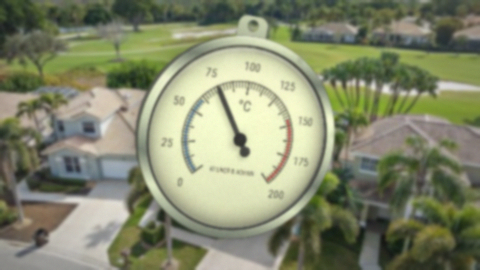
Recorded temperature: 75 °C
